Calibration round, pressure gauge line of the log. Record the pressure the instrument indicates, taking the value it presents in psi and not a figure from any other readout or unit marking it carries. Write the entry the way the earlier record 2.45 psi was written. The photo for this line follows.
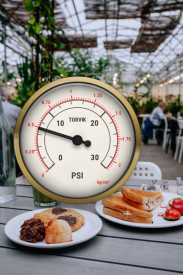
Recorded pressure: 7 psi
